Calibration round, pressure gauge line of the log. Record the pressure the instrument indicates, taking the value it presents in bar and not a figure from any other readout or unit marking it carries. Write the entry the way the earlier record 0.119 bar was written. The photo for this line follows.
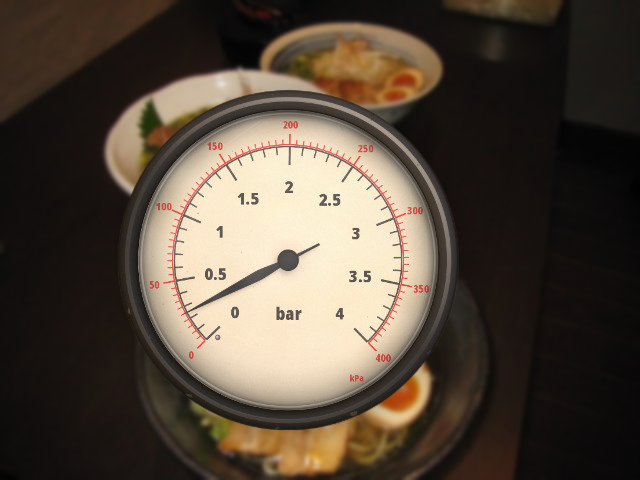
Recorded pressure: 0.25 bar
